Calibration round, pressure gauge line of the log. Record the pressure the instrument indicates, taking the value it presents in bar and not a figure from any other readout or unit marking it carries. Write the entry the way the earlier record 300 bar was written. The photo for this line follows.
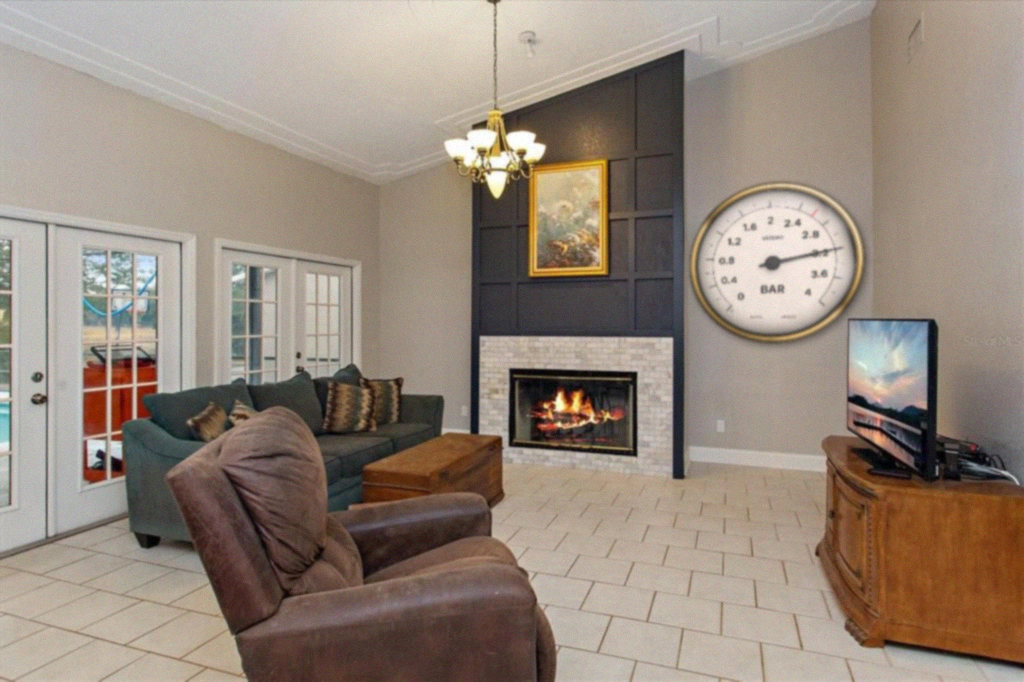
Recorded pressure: 3.2 bar
